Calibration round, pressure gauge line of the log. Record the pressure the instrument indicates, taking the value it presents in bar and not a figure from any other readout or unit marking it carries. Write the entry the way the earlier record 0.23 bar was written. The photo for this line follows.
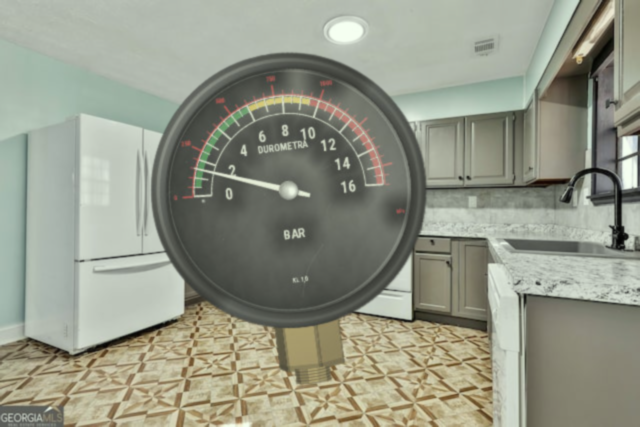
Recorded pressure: 1.5 bar
